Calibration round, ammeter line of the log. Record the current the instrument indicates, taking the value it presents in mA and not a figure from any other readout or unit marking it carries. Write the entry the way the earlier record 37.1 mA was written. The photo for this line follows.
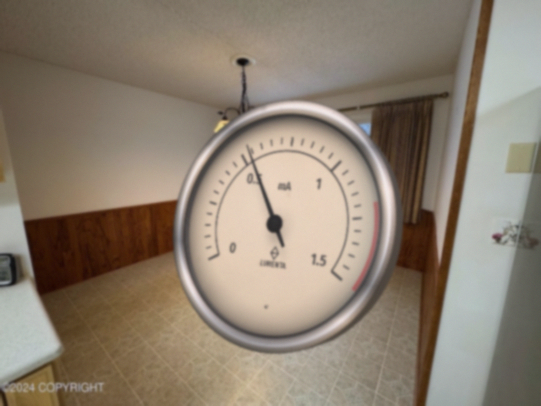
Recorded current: 0.55 mA
